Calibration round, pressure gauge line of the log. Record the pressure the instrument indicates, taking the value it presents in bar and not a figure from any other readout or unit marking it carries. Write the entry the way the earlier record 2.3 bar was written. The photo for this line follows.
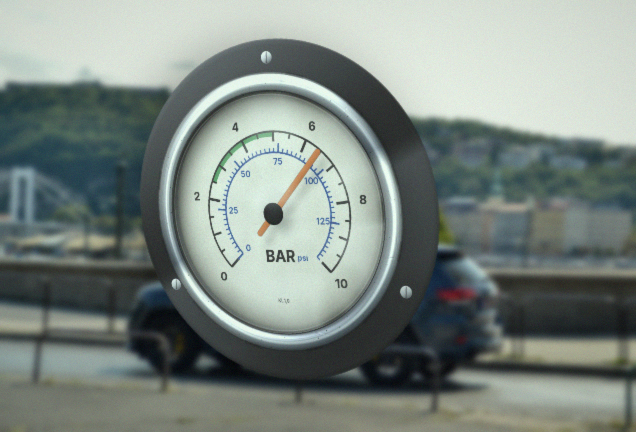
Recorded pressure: 6.5 bar
